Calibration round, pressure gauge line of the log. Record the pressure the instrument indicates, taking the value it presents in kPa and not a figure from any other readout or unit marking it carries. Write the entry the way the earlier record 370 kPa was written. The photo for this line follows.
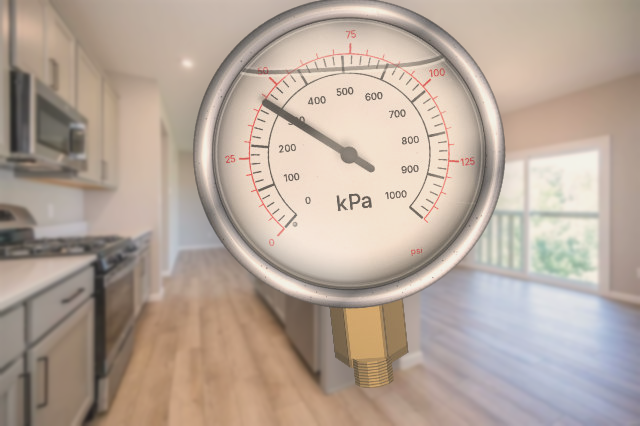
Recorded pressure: 300 kPa
